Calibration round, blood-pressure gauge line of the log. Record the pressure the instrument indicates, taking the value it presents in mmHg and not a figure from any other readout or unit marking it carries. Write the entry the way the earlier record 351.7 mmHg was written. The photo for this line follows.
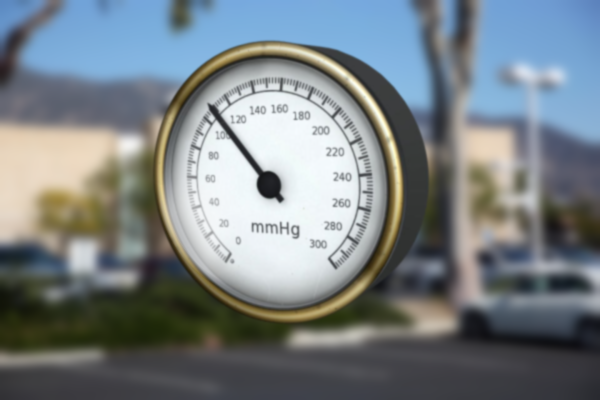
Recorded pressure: 110 mmHg
